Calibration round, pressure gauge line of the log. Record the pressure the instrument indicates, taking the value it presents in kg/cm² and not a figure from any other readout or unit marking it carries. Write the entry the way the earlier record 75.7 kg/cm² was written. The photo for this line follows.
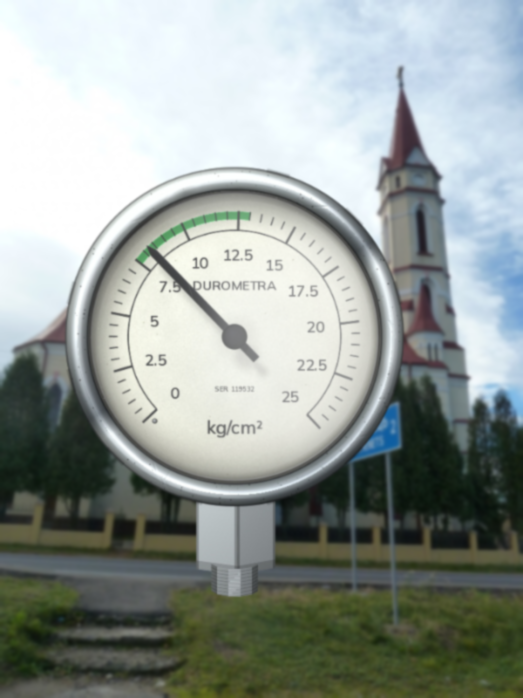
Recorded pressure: 8.25 kg/cm²
